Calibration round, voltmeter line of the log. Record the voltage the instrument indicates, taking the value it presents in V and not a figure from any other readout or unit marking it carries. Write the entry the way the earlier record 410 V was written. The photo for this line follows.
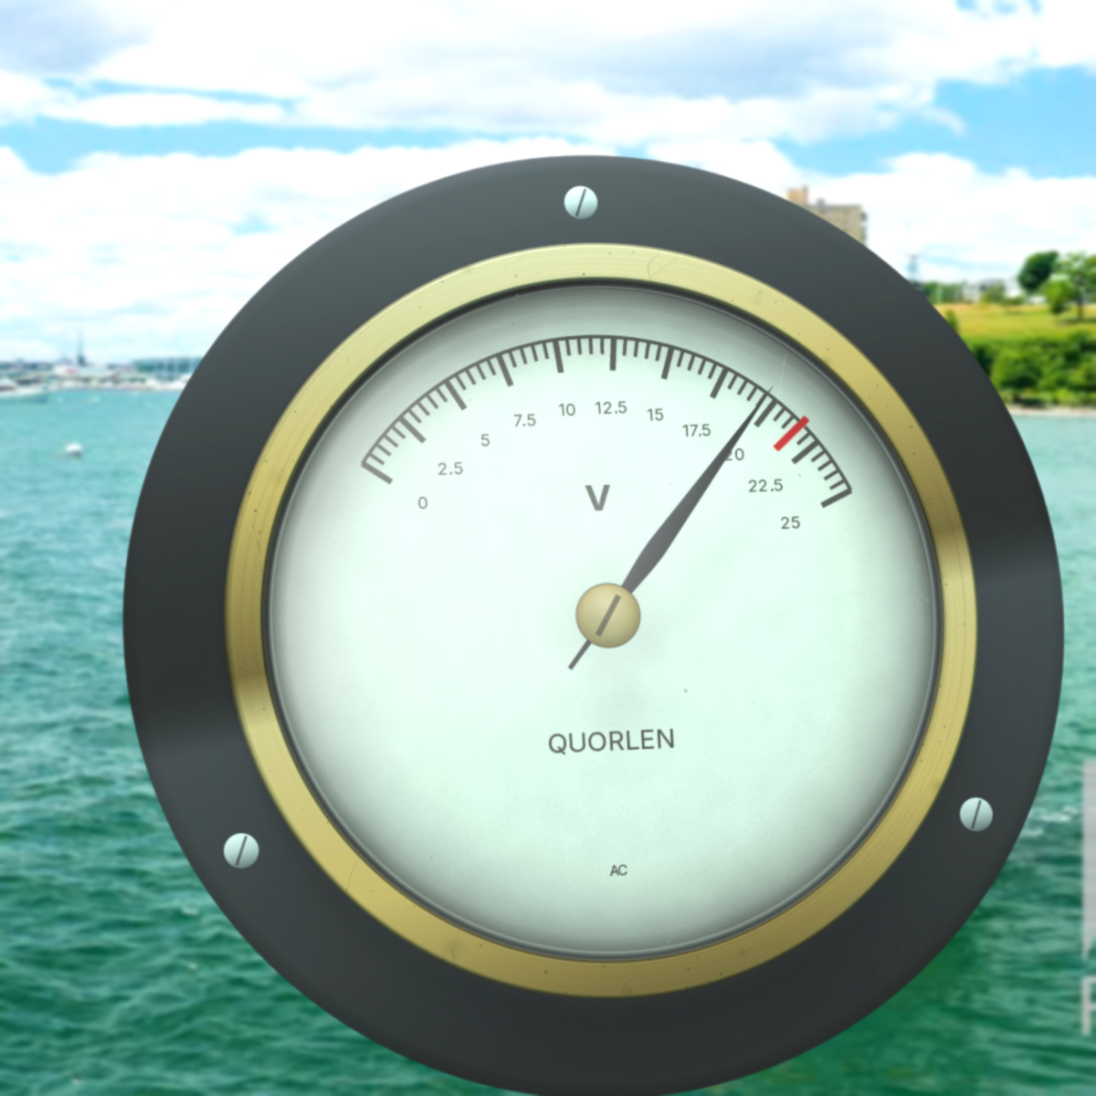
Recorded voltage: 19.5 V
